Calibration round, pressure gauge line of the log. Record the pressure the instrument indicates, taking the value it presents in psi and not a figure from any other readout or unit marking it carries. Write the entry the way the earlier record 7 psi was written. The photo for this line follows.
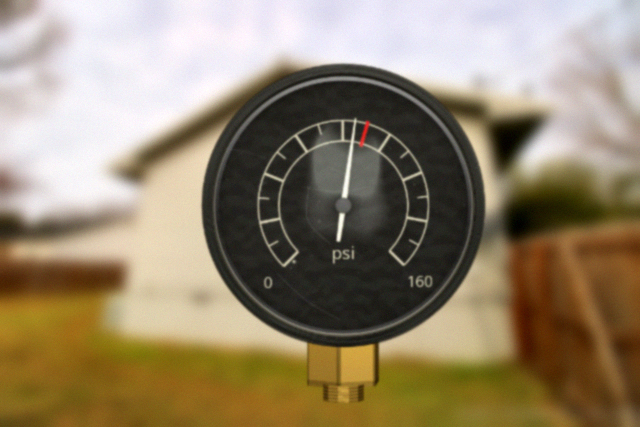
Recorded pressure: 85 psi
